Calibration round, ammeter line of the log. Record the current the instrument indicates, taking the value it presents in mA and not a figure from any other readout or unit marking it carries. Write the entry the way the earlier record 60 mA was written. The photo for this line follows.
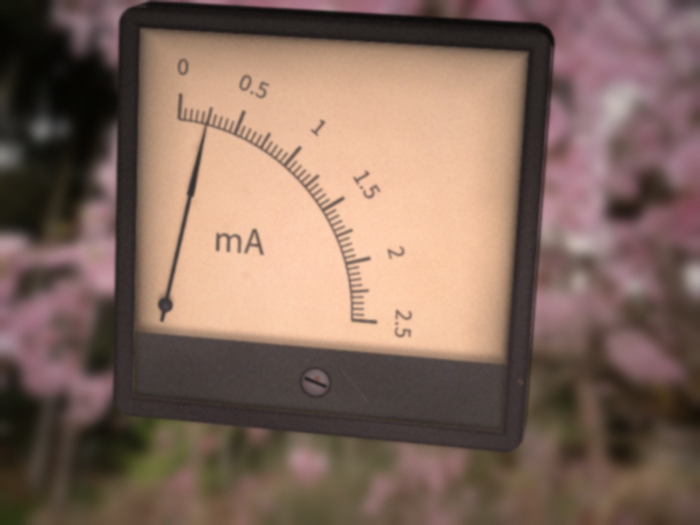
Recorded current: 0.25 mA
